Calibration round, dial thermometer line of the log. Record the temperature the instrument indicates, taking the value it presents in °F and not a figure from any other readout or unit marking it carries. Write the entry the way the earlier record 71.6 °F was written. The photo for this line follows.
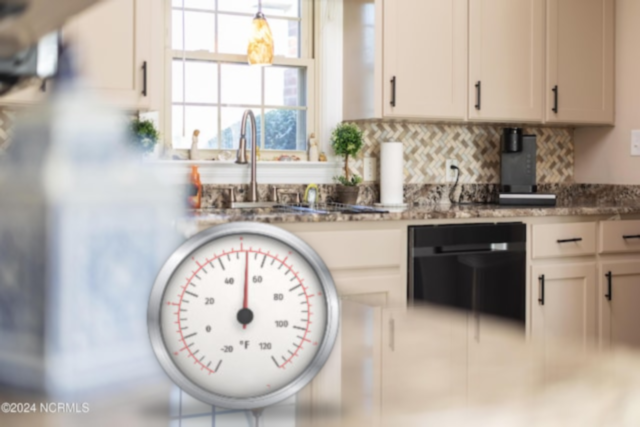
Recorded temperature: 52 °F
